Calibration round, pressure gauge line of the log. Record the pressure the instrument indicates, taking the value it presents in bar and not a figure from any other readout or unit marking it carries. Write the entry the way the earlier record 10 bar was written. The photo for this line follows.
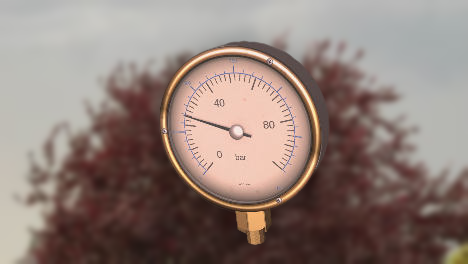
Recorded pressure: 24 bar
